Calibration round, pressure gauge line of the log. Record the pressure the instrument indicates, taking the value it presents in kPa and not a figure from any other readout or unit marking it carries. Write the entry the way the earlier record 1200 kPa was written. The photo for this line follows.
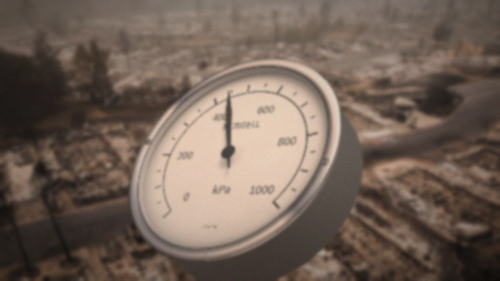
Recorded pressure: 450 kPa
